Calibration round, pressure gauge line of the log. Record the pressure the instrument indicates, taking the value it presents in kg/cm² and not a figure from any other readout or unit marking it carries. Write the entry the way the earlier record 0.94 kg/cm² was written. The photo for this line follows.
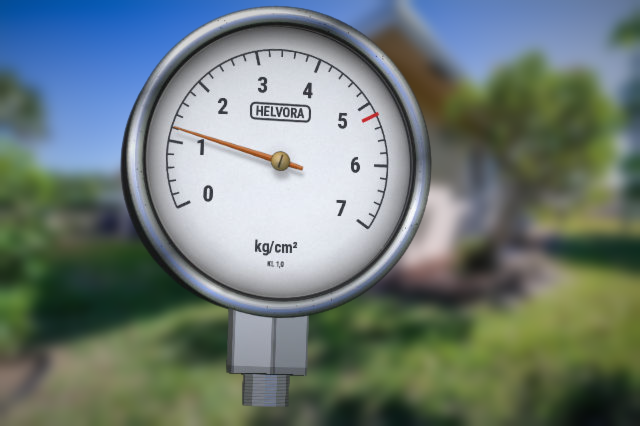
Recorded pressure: 1.2 kg/cm²
